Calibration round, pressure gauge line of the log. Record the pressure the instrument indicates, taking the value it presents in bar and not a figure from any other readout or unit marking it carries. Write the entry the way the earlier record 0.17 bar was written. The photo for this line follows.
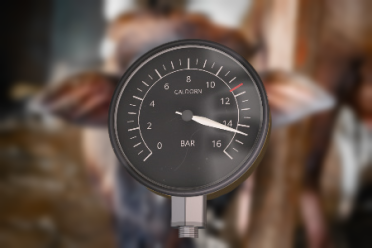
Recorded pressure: 14.5 bar
